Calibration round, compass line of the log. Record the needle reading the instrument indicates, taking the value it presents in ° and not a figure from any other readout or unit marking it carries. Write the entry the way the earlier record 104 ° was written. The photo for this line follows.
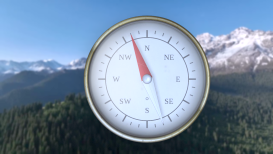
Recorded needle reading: 340 °
